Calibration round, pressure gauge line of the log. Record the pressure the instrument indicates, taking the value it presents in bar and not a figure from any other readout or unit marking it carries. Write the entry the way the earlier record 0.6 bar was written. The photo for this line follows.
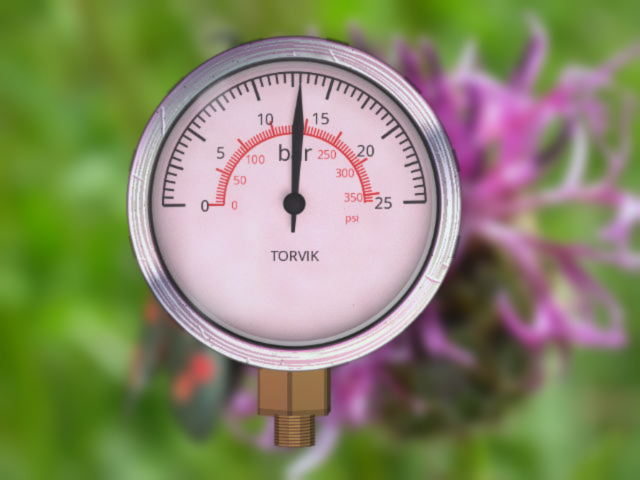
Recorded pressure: 13 bar
